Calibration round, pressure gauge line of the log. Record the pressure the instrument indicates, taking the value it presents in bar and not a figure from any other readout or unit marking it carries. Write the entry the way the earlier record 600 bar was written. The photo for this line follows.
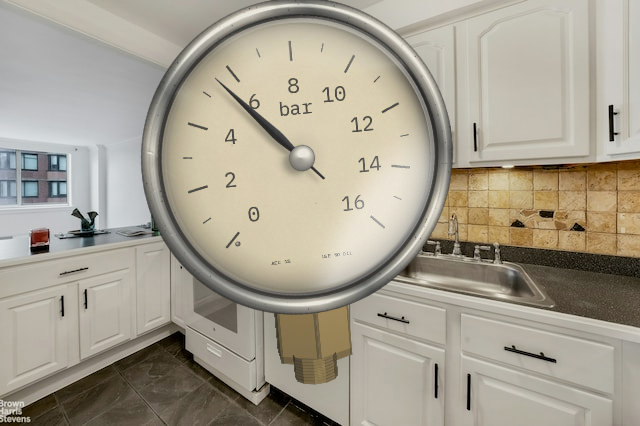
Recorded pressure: 5.5 bar
